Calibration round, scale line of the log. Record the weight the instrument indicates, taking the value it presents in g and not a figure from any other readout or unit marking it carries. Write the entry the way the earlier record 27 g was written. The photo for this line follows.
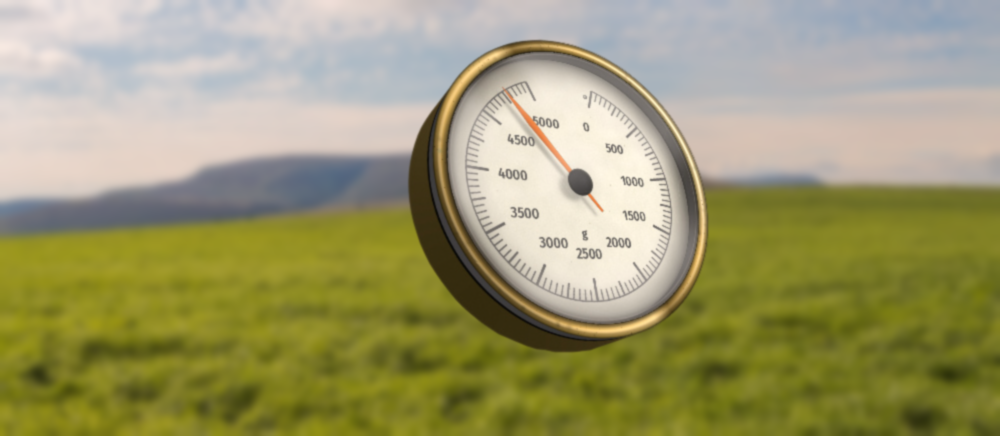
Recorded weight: 4750 g
